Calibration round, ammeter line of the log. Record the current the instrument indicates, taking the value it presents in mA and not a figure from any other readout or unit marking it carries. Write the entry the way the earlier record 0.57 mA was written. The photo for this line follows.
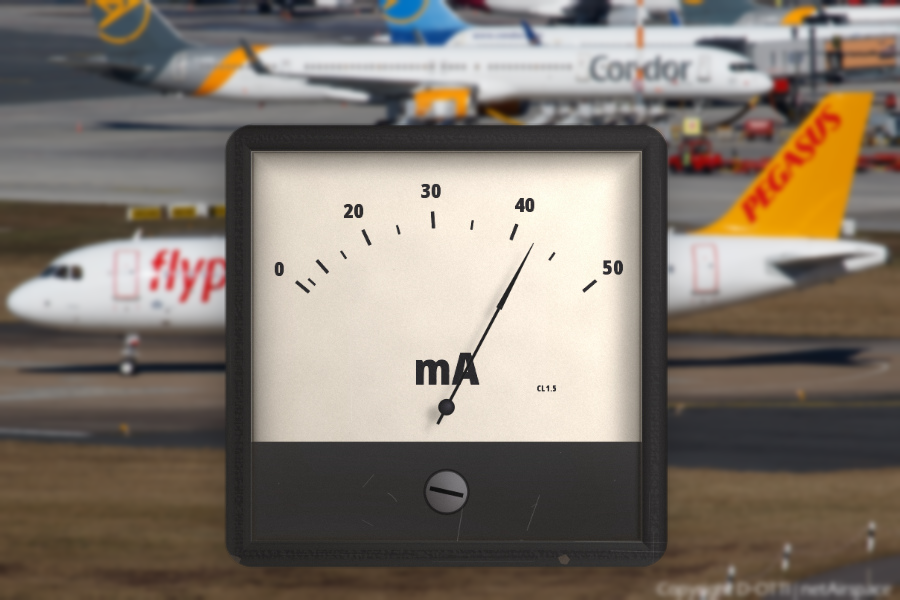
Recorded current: 42.5 mA
